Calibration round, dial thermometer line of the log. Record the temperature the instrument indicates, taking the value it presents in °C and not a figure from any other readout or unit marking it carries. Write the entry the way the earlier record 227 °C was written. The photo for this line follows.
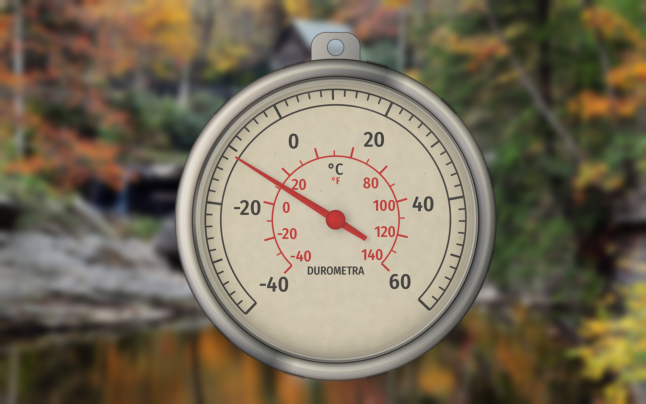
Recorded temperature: -11 °C
